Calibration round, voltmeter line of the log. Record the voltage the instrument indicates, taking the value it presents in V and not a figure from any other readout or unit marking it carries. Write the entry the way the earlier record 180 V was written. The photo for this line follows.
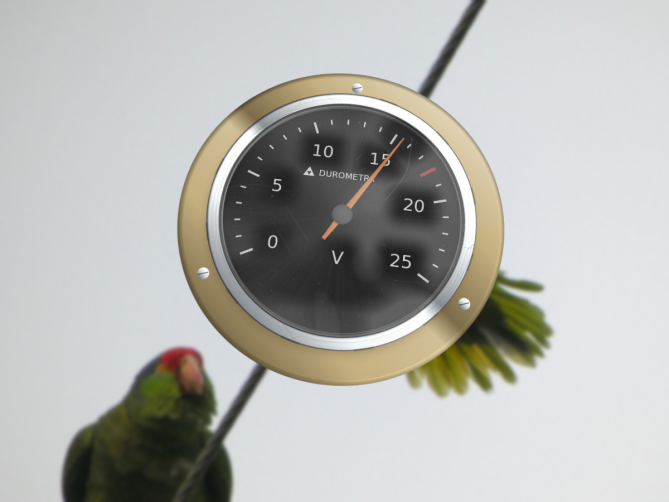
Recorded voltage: 15.5 V
